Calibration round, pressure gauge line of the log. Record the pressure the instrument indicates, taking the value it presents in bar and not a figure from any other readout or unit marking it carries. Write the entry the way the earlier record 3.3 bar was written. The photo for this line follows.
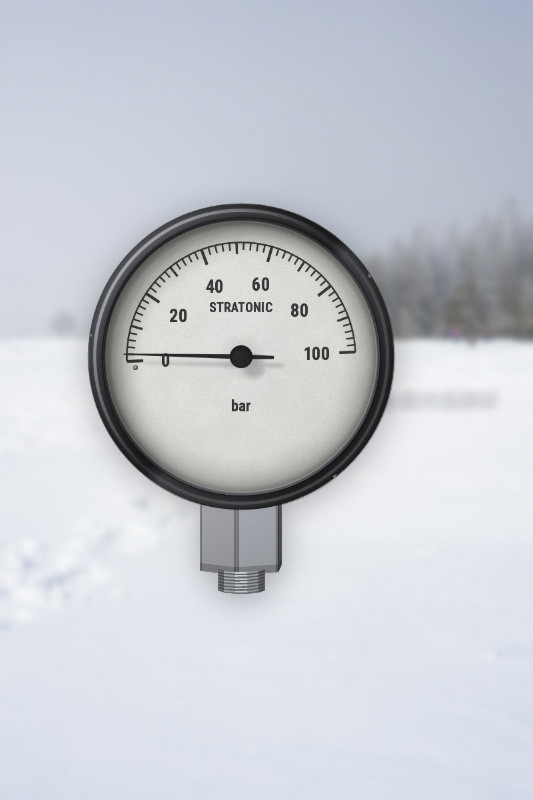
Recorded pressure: 2 bar
